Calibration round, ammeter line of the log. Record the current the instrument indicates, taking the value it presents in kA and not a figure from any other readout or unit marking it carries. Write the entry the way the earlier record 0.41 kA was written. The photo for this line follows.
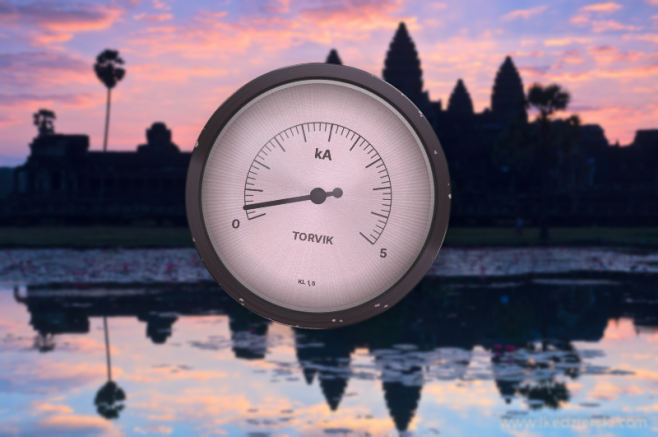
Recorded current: 0.2 kA
